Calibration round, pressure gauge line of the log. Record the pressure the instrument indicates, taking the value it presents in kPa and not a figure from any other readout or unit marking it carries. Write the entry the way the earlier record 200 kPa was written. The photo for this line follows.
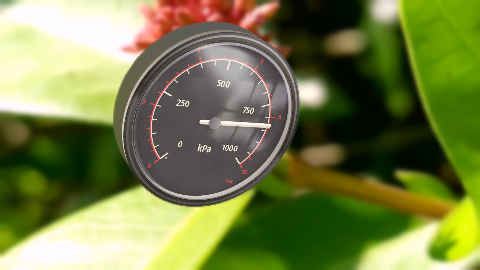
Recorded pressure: 825 kPa
